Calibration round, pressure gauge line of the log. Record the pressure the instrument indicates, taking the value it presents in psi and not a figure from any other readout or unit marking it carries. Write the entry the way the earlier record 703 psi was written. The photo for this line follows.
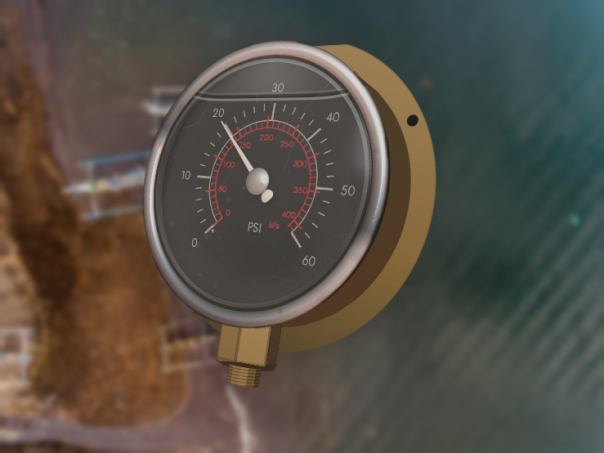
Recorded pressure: 20 psi
